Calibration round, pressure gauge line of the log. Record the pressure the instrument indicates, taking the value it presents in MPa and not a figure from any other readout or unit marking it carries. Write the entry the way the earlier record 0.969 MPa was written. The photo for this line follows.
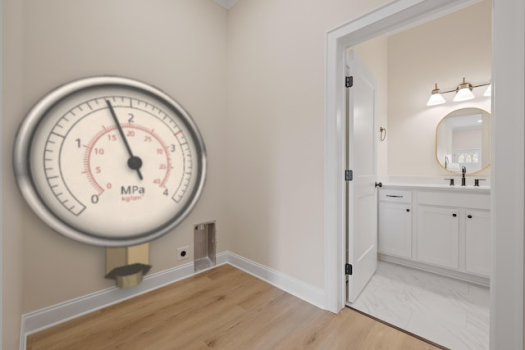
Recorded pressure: 1.7 MPa
